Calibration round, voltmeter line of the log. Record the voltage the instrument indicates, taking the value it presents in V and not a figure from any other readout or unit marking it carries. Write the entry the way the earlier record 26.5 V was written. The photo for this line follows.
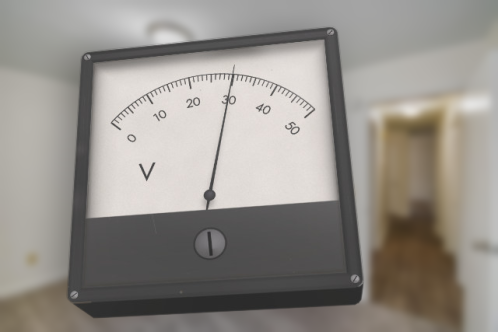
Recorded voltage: 30 V
